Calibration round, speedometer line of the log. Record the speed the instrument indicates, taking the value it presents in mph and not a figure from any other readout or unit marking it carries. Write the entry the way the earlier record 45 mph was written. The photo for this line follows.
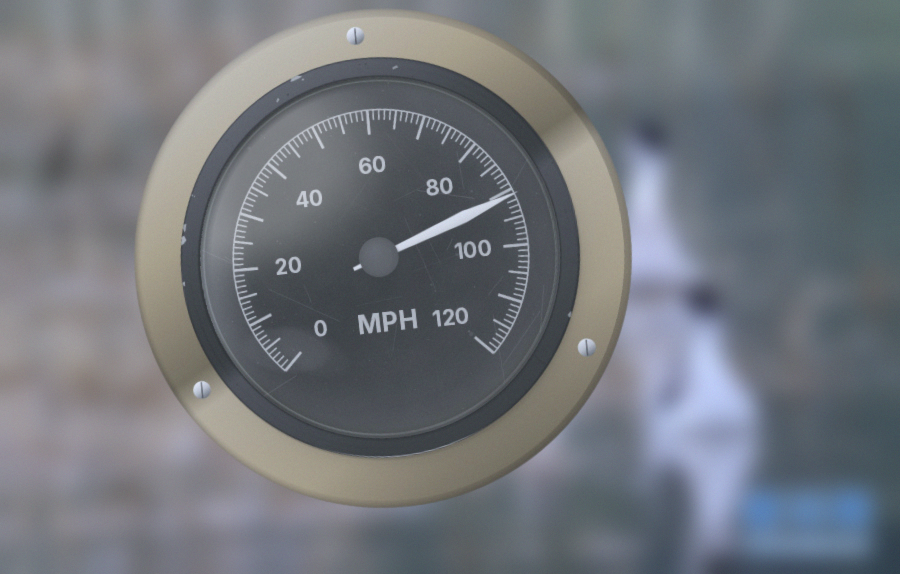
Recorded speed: 91 mph
